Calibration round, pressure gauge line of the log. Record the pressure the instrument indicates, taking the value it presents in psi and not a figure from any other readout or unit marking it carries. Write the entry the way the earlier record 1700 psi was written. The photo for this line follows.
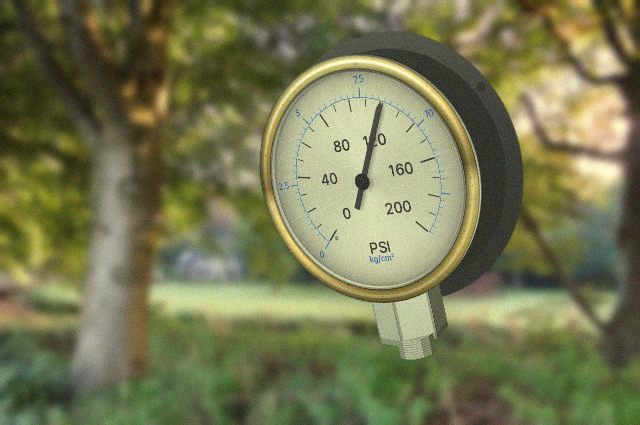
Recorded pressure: 120 psi
